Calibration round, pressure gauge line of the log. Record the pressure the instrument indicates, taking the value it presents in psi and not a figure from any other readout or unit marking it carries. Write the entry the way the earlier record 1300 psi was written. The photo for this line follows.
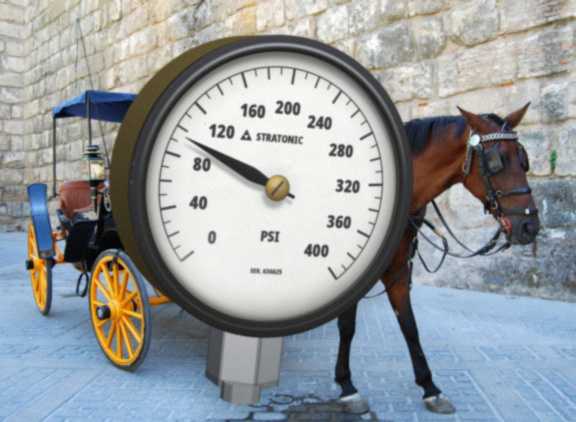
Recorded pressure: 95 psi
